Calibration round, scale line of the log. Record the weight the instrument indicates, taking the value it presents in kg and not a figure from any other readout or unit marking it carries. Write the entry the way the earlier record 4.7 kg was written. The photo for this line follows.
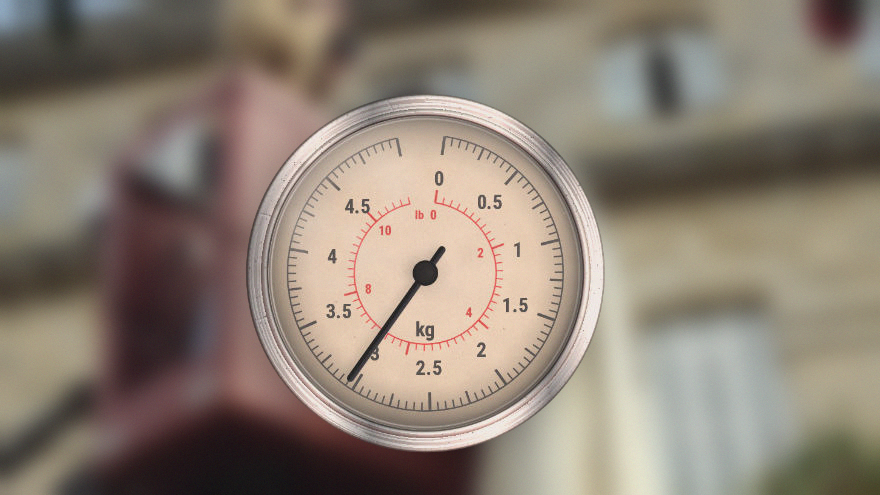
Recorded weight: 3.05 kg
